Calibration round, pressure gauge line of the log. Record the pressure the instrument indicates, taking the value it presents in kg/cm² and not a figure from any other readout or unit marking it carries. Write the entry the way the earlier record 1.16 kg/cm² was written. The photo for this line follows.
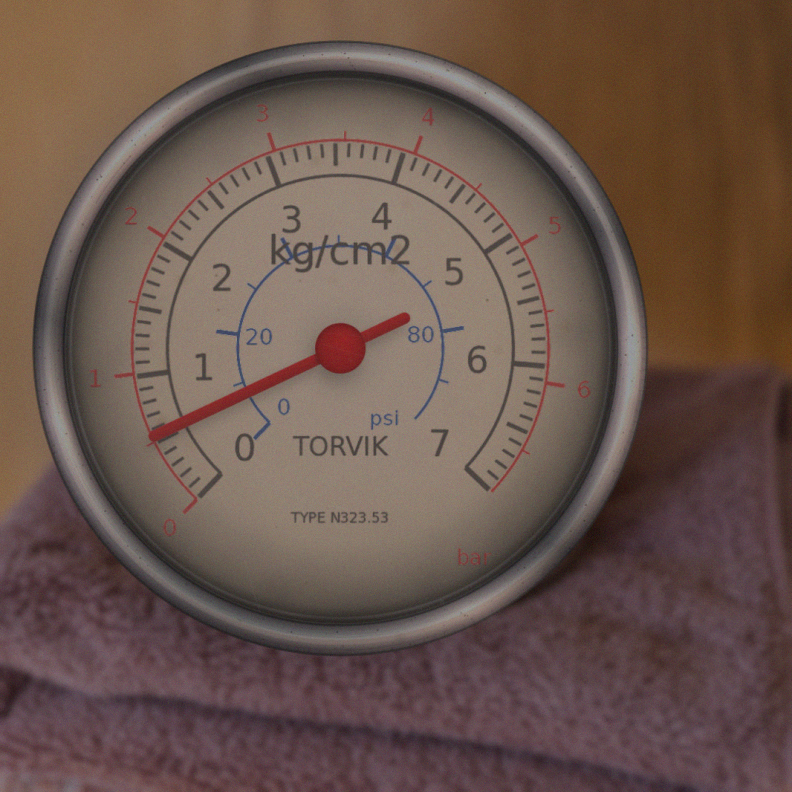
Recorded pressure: 0.55 kg/cm²
